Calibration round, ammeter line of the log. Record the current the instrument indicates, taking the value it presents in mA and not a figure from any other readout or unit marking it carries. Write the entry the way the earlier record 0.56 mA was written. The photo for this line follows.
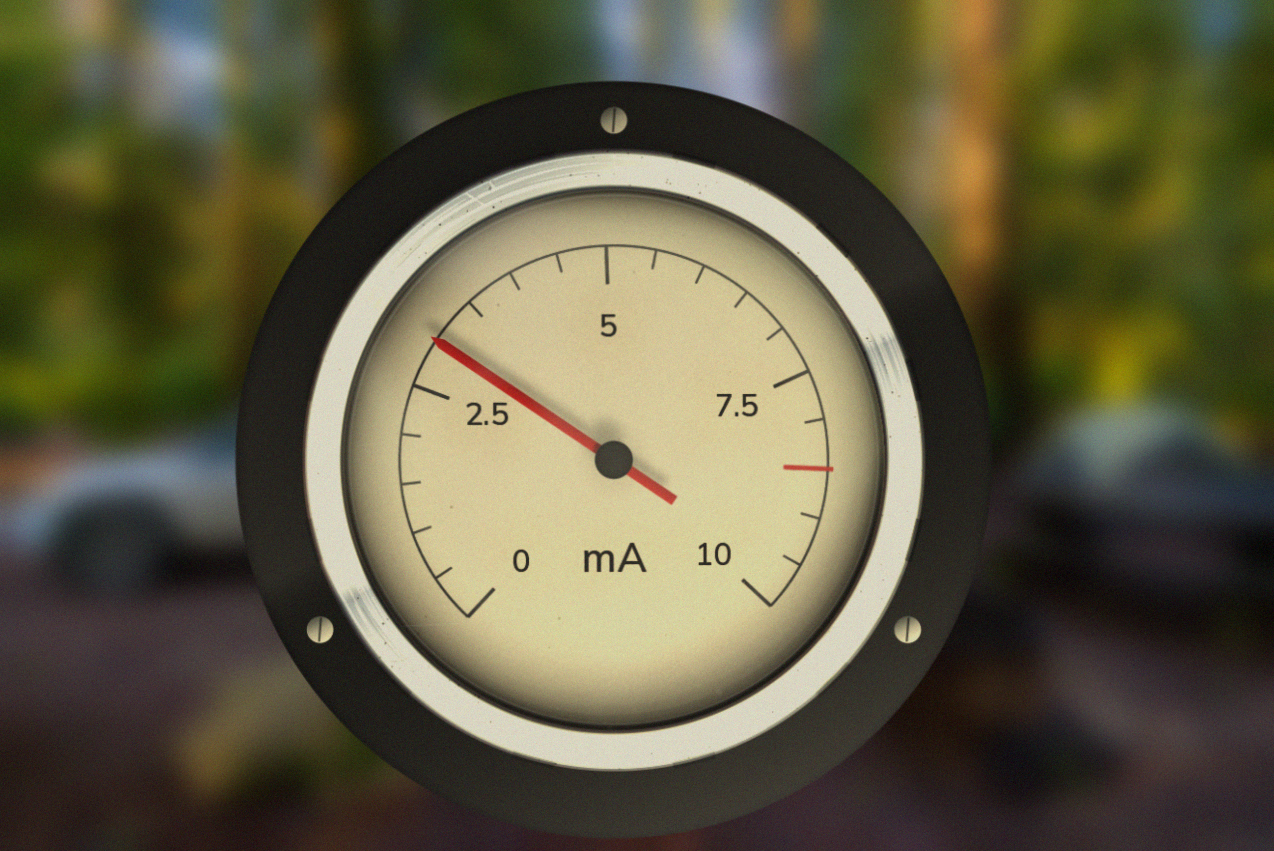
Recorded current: 3 mA
